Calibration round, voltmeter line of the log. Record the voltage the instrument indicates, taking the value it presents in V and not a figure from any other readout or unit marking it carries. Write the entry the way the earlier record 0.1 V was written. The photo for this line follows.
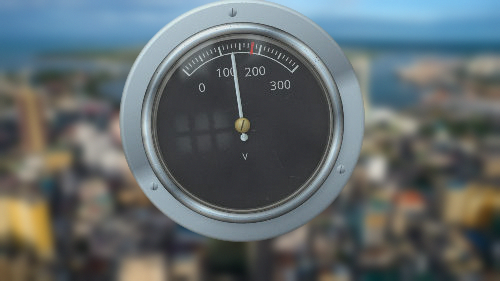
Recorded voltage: 130 V
